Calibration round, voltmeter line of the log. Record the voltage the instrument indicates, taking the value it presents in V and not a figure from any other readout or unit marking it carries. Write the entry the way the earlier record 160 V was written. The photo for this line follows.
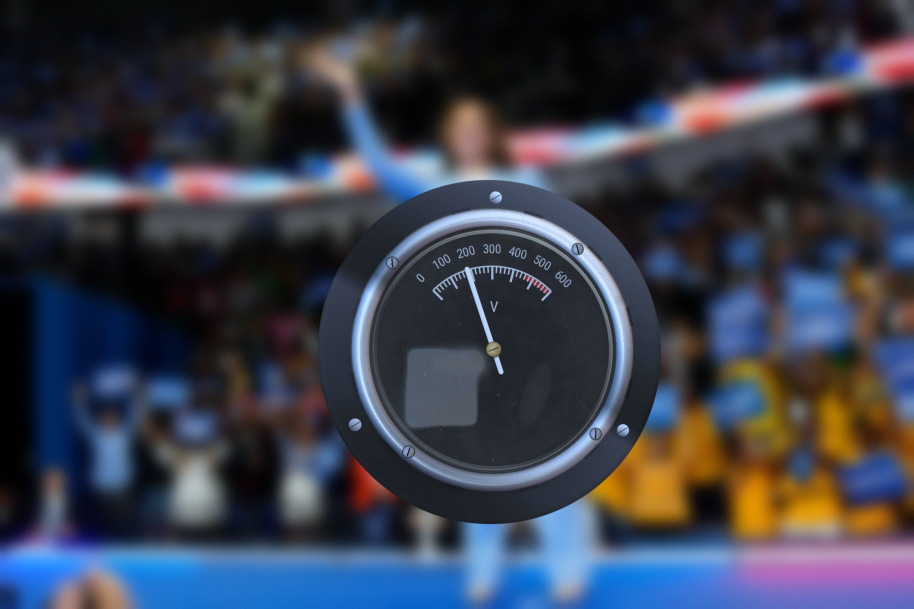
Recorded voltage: 180 V
